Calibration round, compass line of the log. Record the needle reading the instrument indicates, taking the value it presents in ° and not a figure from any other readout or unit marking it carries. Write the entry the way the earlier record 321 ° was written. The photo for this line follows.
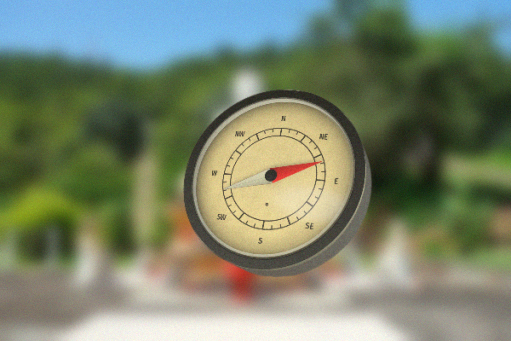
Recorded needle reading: 70 °
